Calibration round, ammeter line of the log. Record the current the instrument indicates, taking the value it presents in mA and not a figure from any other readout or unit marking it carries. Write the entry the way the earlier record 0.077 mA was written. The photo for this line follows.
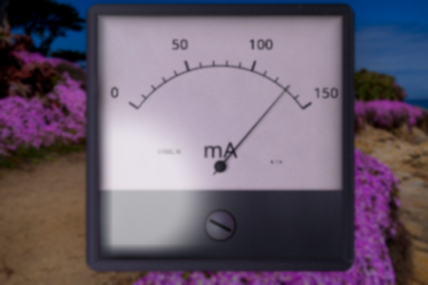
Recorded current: 130 mA
